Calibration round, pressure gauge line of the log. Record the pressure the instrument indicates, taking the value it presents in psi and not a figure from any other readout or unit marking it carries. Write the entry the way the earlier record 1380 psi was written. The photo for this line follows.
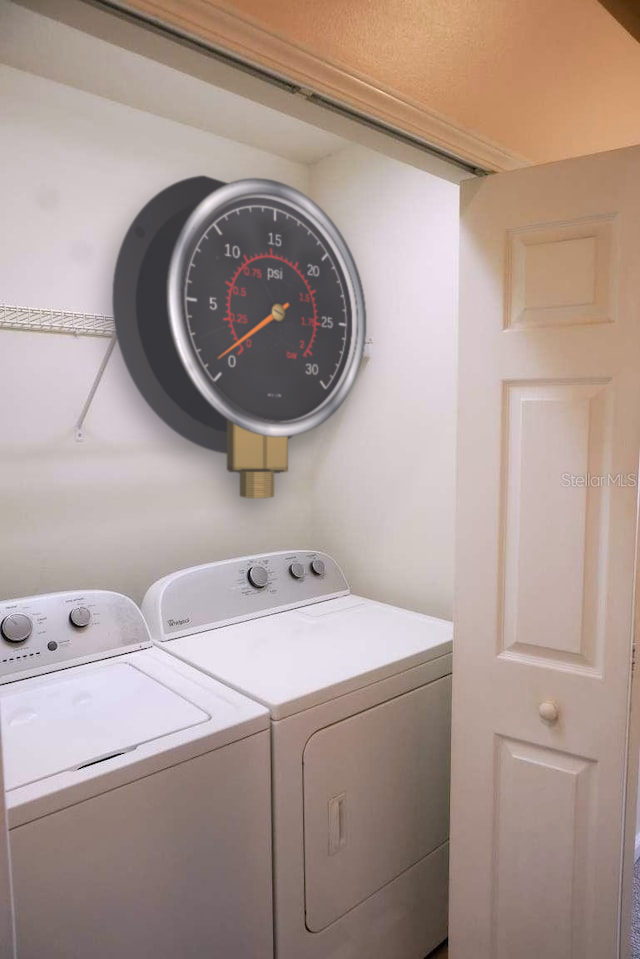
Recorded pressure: 1 psi
